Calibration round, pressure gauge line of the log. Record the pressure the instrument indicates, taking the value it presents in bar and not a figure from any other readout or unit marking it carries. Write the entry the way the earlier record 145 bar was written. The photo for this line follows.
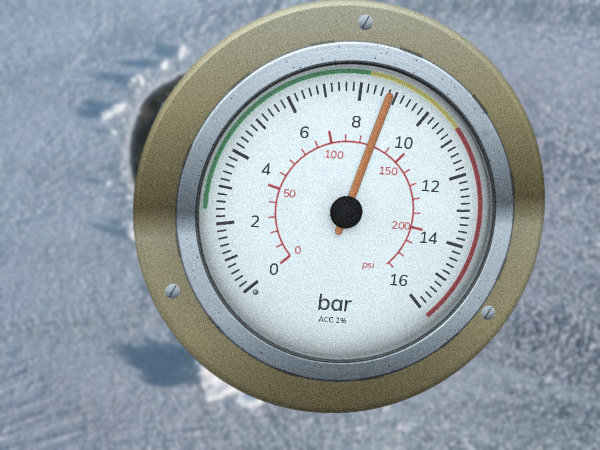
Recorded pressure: 8.8 bar
